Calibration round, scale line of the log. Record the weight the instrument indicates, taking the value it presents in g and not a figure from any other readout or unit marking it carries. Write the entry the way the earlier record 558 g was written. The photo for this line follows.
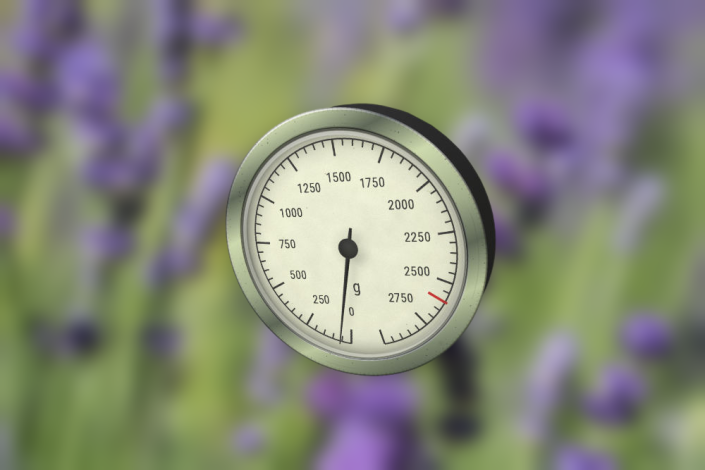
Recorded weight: 50 g
